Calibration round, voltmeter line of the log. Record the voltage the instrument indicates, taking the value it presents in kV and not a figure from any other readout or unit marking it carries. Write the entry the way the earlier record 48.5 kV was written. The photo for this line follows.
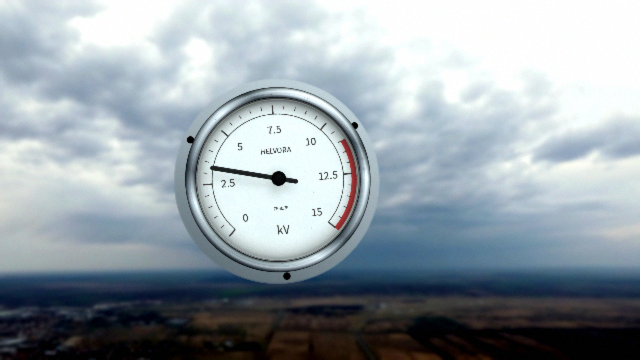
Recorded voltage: 3.25 kV
